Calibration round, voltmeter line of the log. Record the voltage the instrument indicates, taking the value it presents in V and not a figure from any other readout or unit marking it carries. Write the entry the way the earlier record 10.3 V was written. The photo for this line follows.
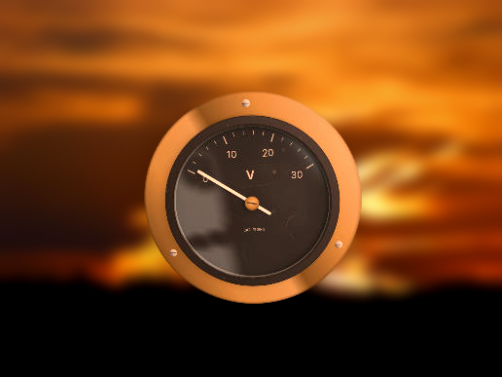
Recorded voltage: 1 V
